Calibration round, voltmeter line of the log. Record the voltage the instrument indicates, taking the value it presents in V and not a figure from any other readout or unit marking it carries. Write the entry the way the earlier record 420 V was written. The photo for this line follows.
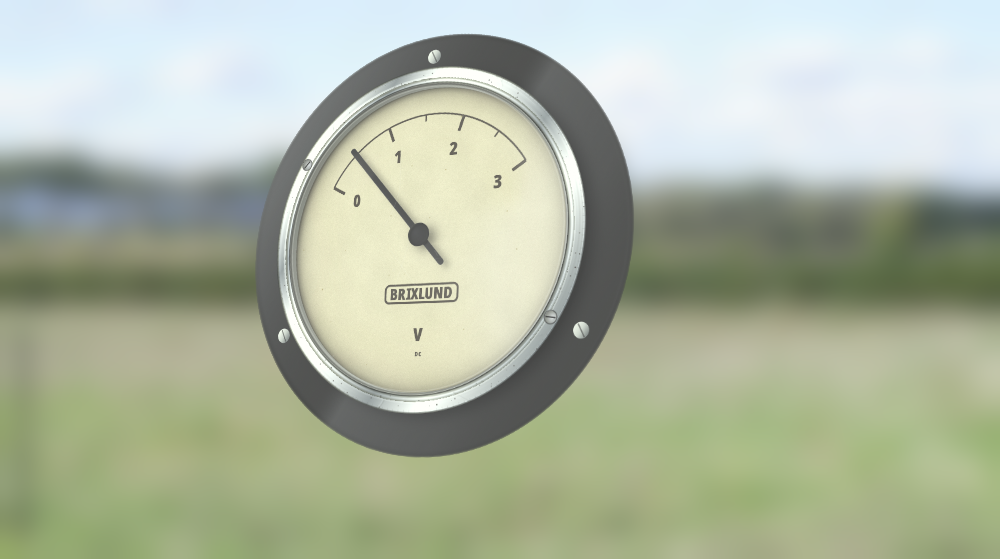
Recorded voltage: 0.5 V
